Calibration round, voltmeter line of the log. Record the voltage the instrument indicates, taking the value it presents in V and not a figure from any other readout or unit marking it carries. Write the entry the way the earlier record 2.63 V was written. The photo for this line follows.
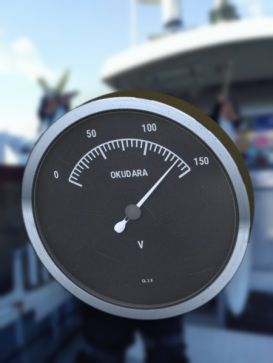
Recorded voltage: 135 V
